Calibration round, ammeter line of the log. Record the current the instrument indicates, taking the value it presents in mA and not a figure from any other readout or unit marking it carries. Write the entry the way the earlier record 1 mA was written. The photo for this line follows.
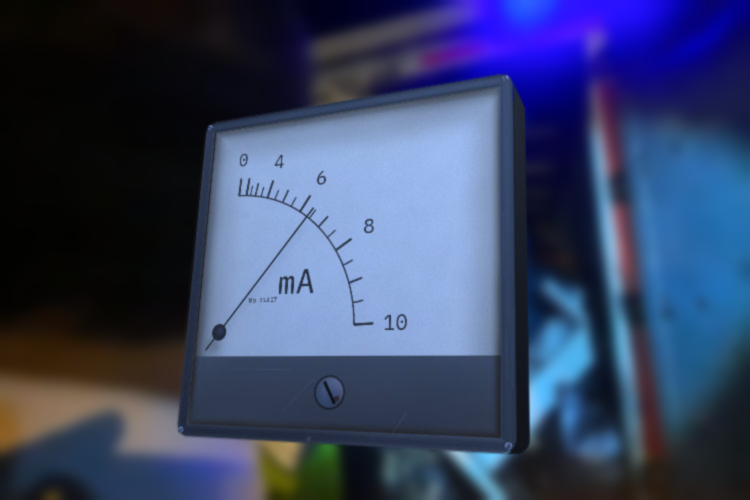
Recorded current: 6.5 mA
